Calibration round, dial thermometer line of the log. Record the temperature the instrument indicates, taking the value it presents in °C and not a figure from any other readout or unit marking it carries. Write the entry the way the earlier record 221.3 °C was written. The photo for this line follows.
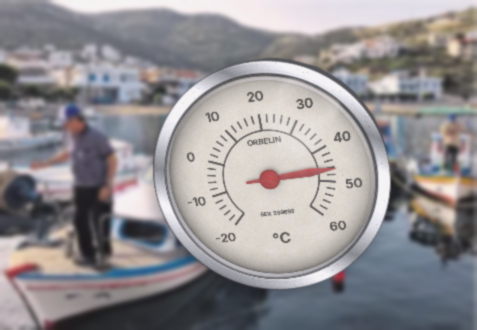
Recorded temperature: 46 °C
